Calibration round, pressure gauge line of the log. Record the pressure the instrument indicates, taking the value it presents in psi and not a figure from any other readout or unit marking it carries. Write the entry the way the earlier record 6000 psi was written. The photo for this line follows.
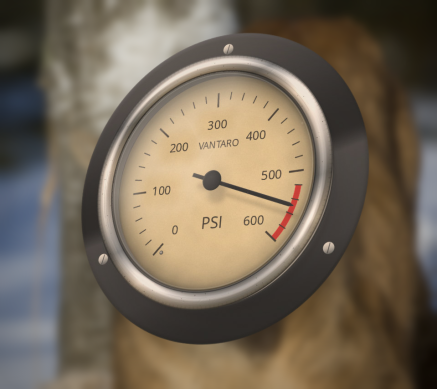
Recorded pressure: 550 psi
